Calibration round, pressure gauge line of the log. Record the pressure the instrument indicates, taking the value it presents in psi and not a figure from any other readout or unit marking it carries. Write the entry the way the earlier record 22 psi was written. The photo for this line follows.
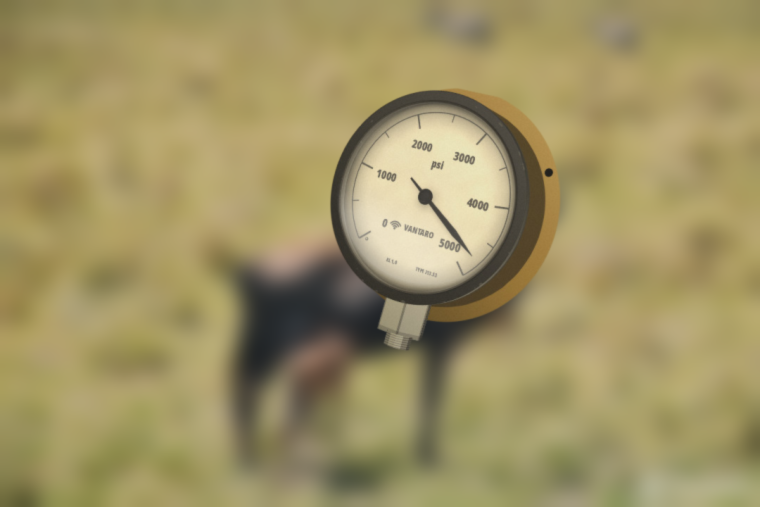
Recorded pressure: 4750 psi
